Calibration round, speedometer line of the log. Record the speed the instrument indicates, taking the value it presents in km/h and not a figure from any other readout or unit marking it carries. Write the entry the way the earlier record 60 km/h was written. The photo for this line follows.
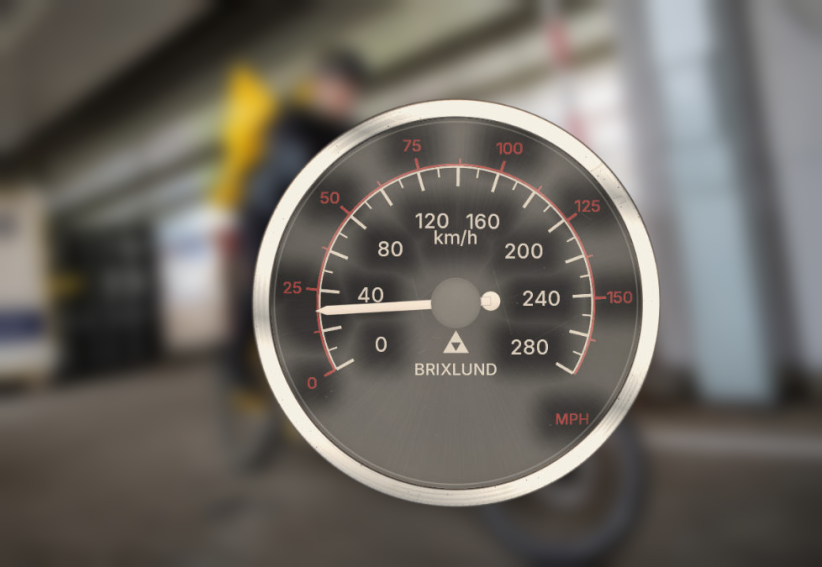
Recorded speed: 30 km/h
